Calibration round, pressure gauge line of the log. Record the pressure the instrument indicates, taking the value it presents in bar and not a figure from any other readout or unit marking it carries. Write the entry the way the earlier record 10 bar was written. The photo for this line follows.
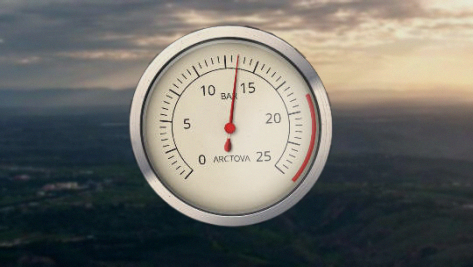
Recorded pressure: 13.5 bar
